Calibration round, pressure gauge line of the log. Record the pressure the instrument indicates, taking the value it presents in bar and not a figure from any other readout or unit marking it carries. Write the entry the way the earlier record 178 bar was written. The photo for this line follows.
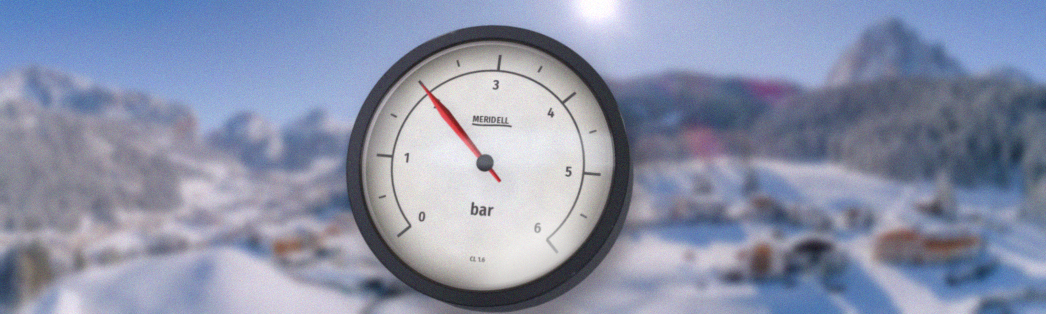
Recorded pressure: 2 bar
